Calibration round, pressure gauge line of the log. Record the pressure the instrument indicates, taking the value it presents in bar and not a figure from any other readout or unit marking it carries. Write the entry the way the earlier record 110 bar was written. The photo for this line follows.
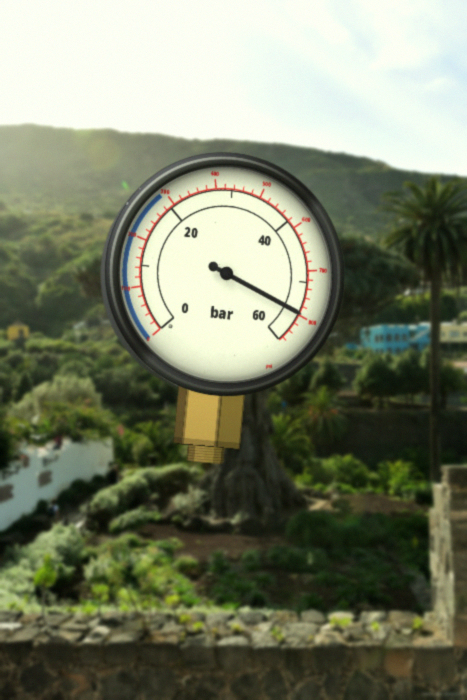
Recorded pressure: 55 bar
